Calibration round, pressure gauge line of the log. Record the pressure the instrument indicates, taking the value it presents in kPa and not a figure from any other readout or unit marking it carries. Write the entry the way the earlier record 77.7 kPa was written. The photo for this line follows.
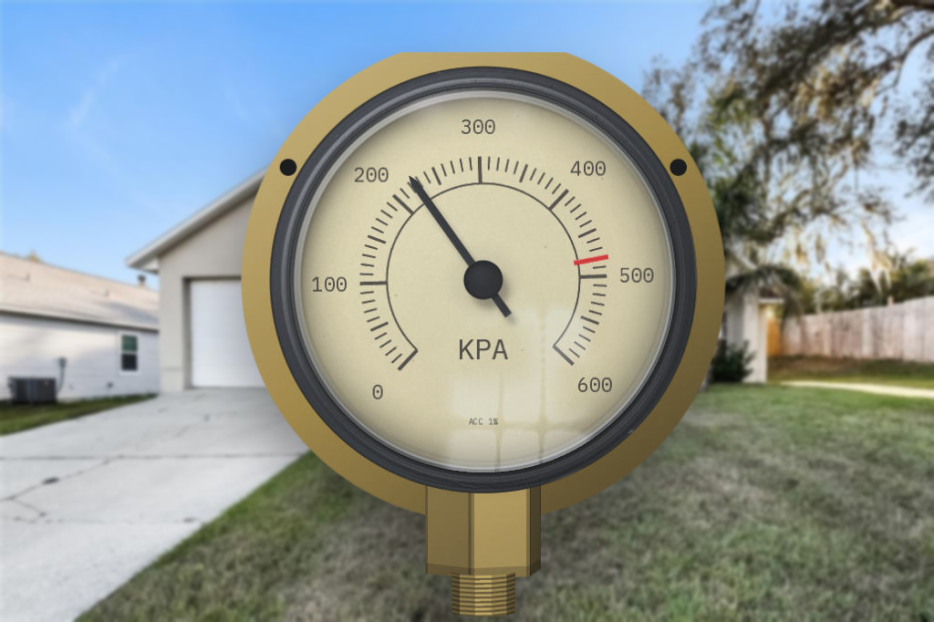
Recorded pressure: 225 kPa
